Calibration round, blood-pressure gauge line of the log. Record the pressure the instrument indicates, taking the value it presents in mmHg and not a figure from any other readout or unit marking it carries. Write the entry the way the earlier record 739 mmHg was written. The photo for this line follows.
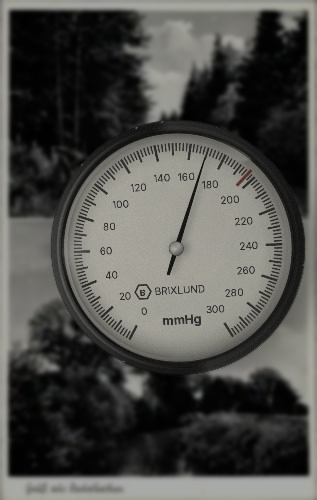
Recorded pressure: 170 mmHg
